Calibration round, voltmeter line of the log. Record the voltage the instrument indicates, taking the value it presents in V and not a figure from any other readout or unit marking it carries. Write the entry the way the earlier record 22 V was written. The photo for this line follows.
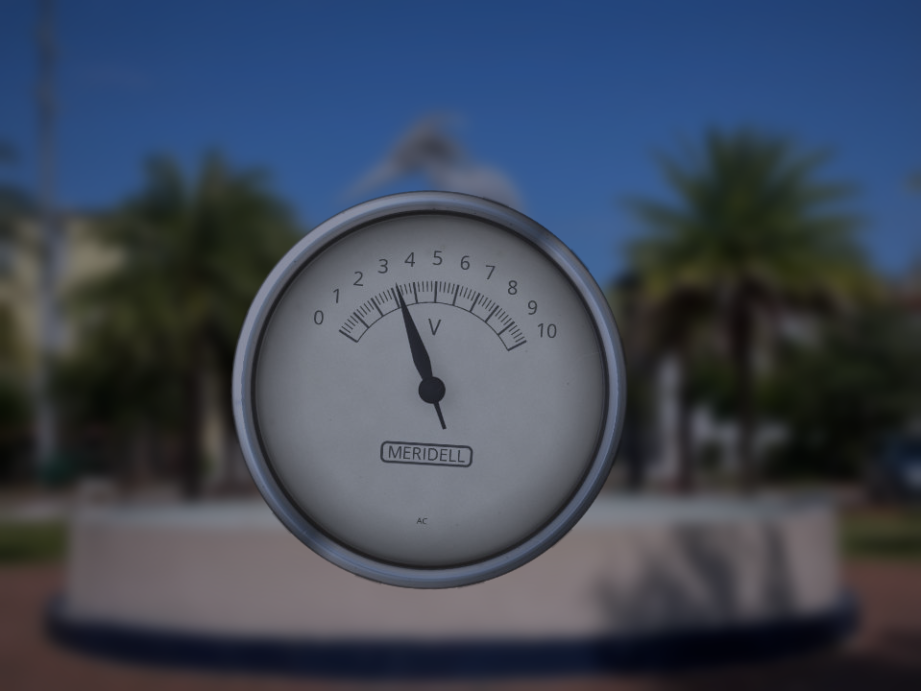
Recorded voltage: 3.2 V
